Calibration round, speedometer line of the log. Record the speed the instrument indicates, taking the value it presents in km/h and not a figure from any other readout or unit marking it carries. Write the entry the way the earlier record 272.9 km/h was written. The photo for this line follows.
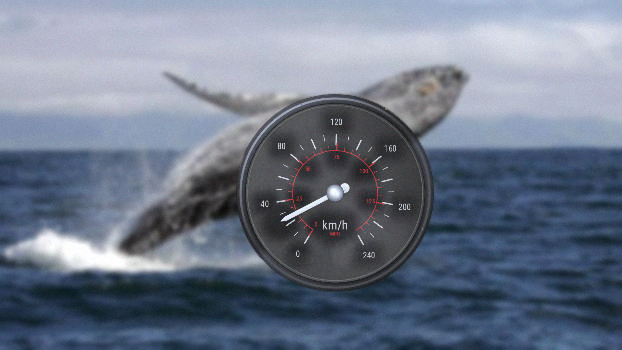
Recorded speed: 25 km/h
